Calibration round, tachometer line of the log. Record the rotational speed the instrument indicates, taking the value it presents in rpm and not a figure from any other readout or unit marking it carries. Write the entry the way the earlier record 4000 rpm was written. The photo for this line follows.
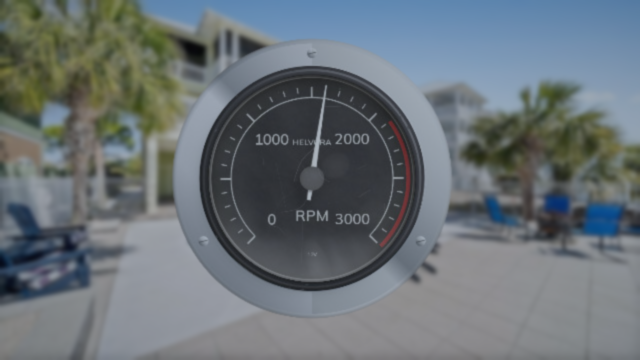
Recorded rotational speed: 1600 rpm
